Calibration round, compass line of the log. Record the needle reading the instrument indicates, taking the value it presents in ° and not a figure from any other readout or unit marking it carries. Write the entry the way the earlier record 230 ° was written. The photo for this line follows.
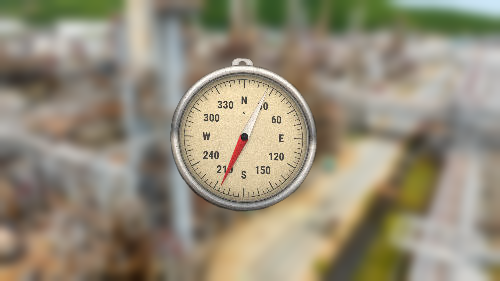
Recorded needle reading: 205 °
